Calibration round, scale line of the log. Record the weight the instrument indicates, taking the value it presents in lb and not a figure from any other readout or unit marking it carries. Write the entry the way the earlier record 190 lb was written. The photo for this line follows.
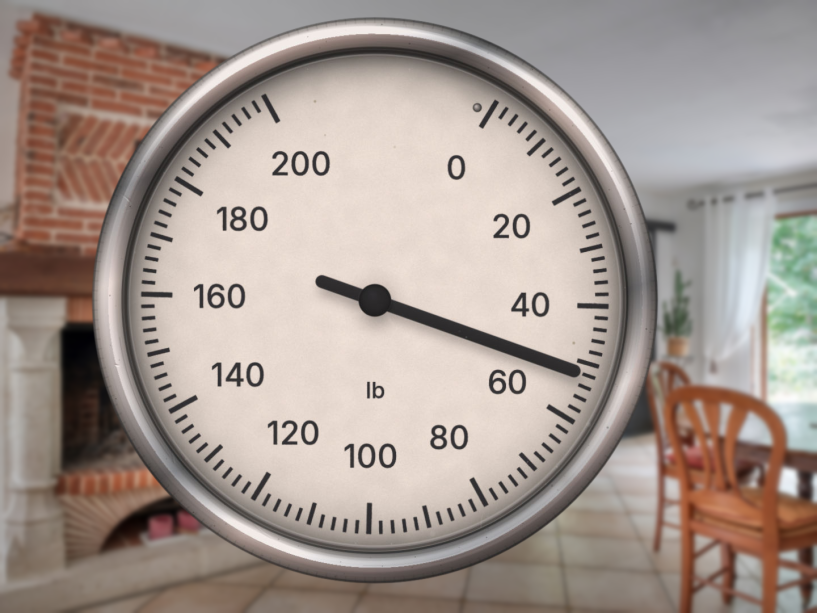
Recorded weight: 52 lb
